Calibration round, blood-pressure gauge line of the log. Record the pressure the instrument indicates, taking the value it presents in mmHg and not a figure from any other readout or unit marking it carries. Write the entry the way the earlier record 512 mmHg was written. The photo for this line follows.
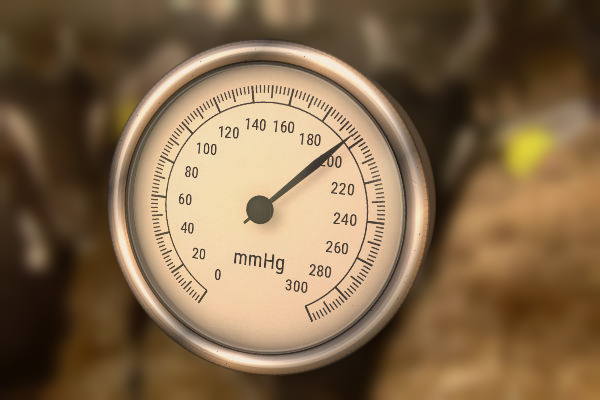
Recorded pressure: 196 mmHg
